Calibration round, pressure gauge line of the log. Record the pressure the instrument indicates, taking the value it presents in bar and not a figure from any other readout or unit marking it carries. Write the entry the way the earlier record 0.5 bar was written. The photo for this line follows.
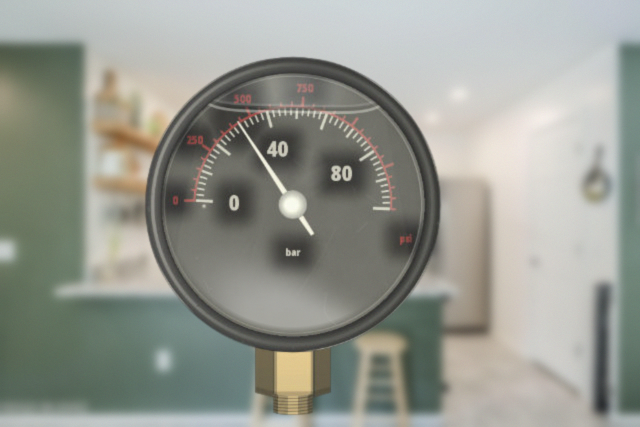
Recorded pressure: 30 bar
